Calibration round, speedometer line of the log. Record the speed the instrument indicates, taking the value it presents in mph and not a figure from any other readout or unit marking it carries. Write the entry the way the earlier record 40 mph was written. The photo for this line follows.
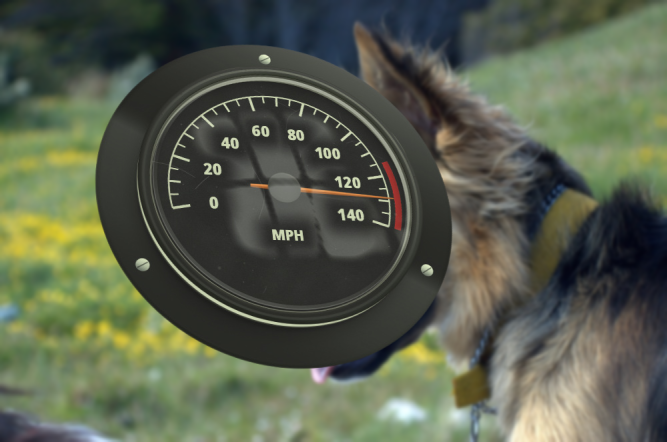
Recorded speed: 130 mph
